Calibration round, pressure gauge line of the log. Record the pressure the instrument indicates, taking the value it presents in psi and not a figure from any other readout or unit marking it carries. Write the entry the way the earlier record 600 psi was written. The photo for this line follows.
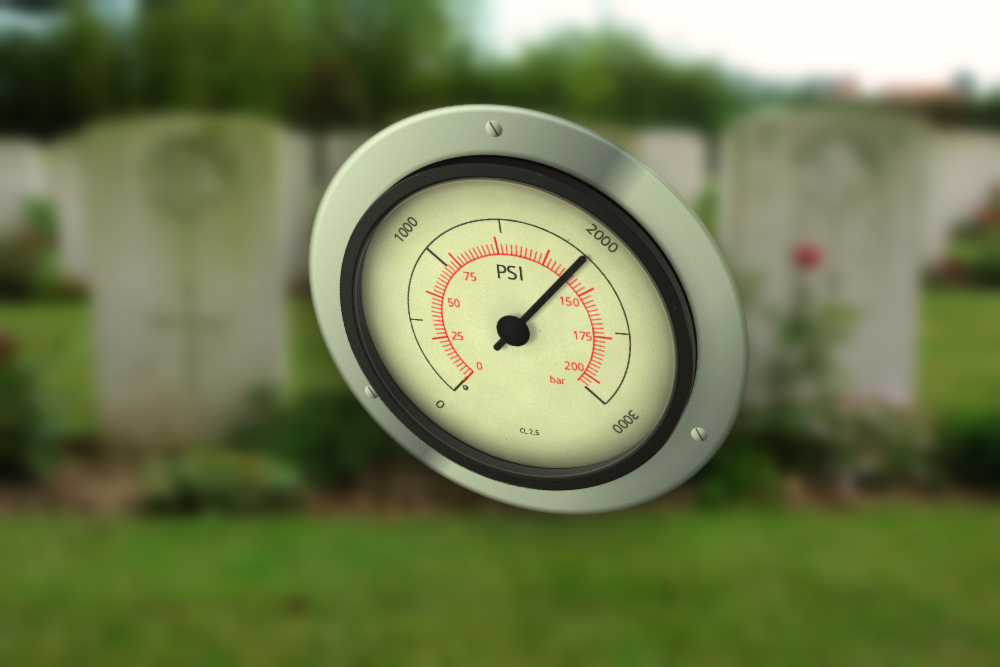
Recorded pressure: 2000 psi
